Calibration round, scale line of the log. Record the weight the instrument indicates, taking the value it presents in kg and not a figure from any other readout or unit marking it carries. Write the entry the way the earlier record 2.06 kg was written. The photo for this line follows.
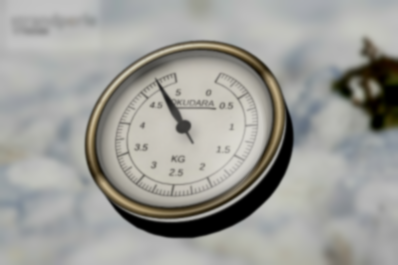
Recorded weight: 4.75 kg
